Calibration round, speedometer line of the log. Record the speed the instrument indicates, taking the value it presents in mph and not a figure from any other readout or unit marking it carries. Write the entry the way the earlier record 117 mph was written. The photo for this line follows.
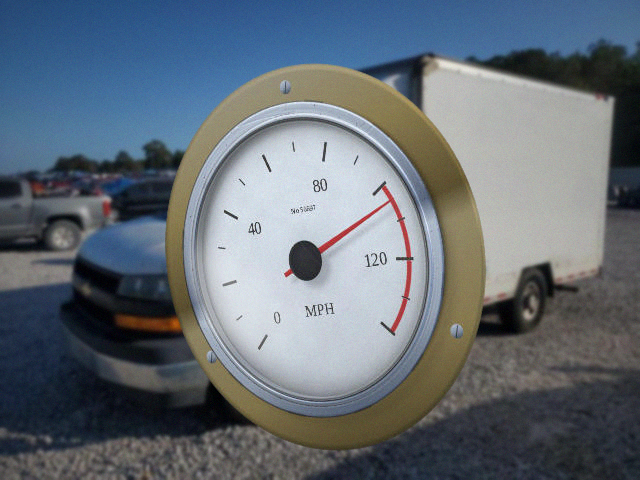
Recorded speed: 105 mph
